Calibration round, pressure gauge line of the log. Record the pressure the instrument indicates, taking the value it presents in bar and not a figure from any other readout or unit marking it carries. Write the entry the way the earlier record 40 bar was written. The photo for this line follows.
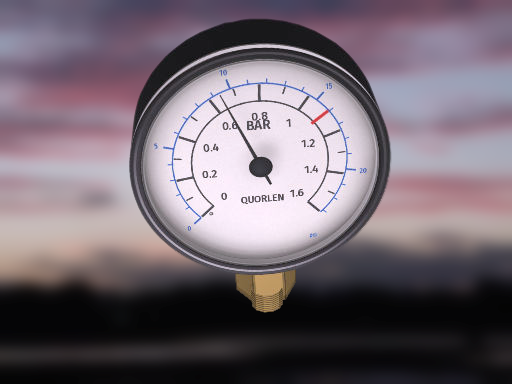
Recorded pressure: 0.65 bar
